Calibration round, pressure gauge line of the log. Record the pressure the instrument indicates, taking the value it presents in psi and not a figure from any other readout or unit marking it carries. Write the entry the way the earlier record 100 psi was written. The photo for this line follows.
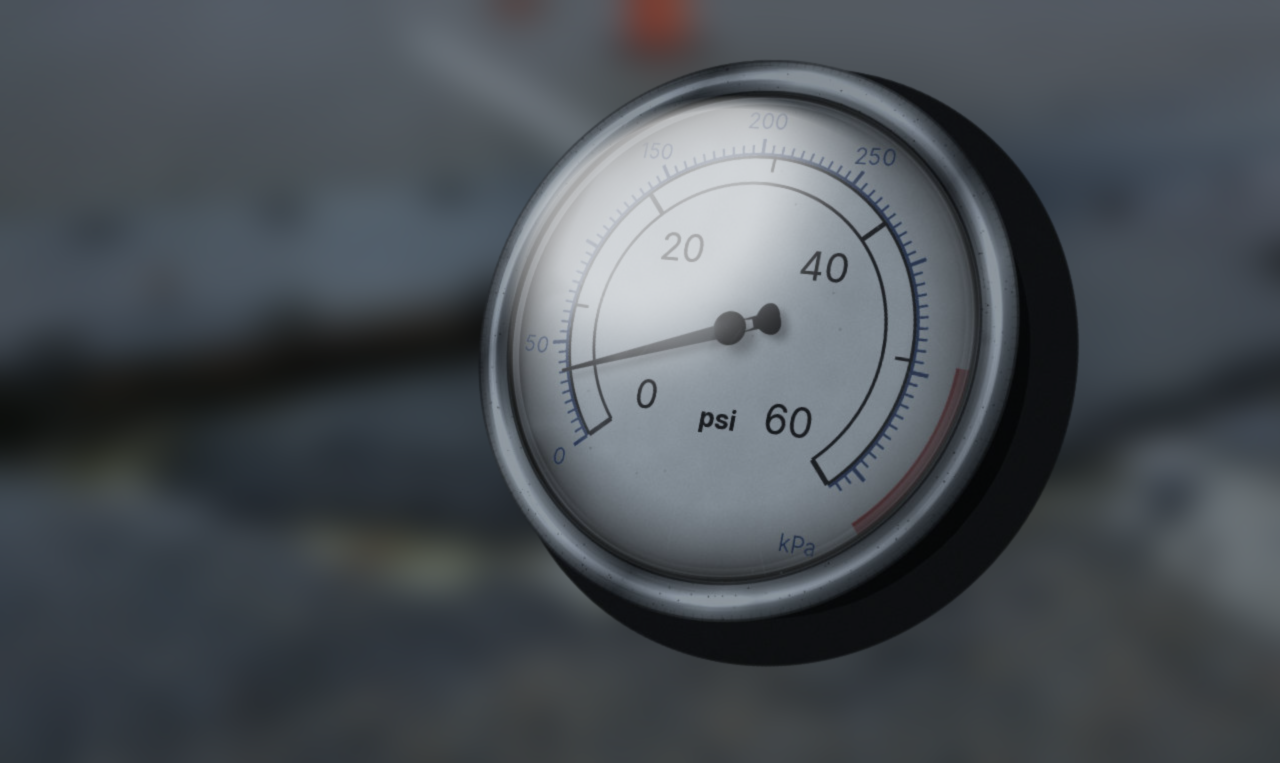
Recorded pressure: 5 psi
